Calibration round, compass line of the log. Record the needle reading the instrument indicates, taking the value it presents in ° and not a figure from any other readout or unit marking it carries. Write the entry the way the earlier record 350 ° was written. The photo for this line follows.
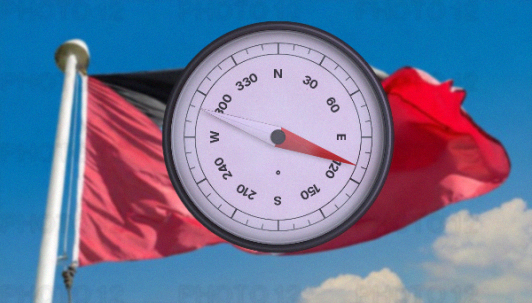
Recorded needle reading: 110 °
